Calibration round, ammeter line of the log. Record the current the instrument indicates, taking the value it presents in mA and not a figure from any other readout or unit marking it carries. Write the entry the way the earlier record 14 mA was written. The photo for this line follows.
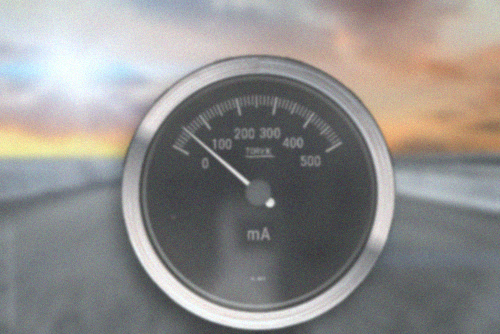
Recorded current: 50 mA
